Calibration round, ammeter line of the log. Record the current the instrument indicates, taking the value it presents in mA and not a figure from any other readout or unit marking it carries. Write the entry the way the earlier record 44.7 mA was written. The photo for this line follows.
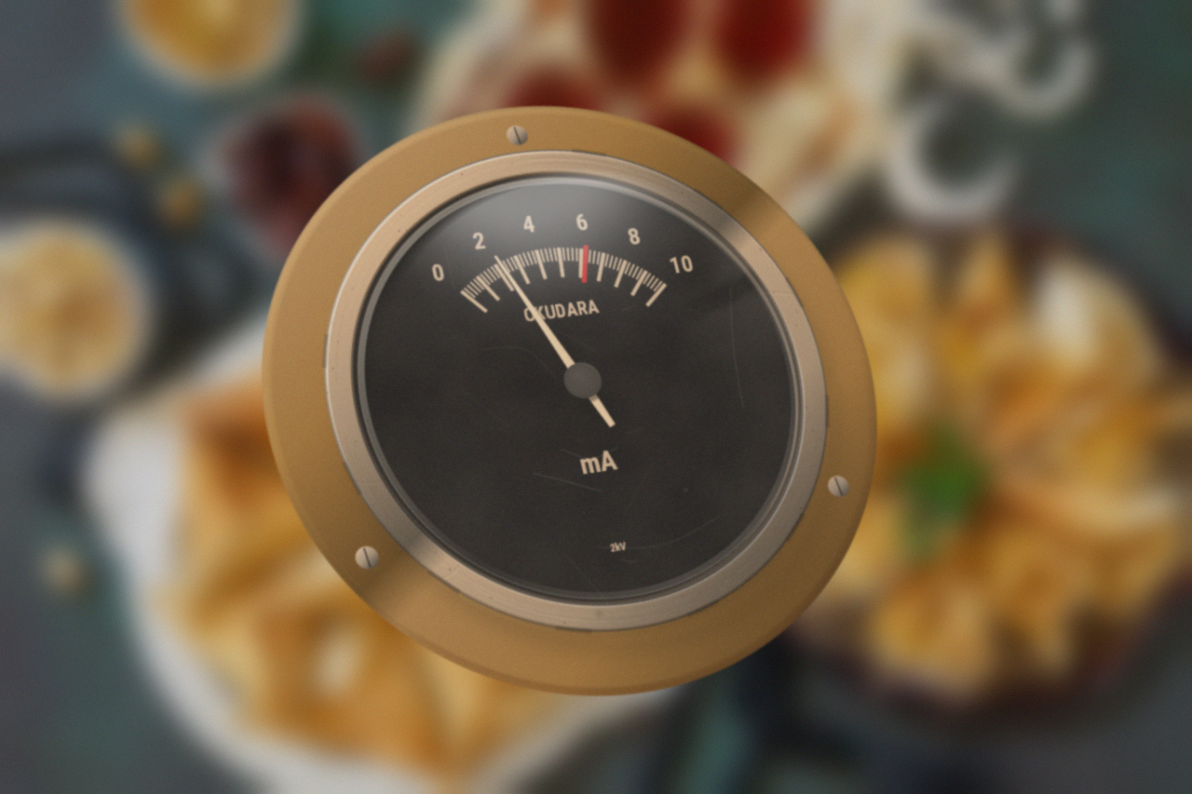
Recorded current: 2 mA
